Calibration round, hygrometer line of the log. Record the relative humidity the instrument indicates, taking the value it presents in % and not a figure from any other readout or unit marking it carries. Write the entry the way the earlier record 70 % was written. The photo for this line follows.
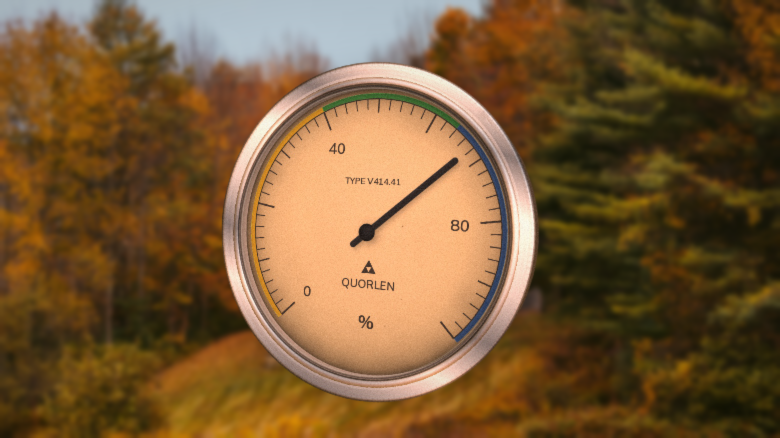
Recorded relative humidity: 68 %
